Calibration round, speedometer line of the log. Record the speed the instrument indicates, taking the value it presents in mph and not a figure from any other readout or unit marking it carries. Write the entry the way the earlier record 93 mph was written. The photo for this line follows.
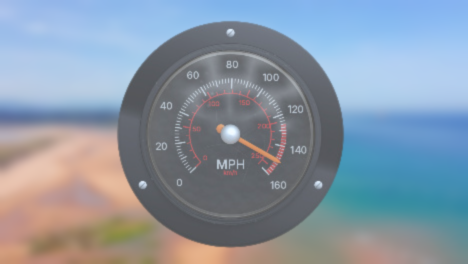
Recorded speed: 150 mph
